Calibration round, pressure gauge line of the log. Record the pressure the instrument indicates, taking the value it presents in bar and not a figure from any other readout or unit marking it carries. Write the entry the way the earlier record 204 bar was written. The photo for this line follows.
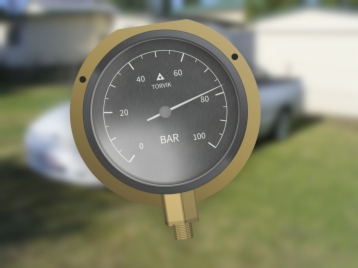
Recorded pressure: 77.5 bar
